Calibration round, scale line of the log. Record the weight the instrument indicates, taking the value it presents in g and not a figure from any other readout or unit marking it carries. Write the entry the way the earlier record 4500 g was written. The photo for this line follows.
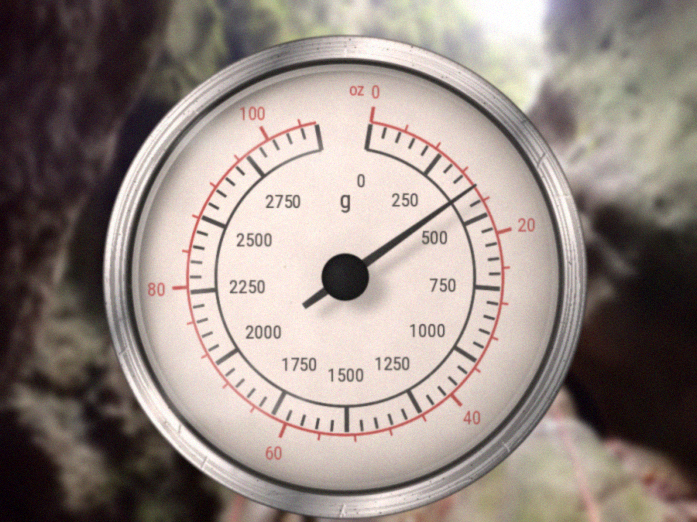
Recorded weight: 400 g
